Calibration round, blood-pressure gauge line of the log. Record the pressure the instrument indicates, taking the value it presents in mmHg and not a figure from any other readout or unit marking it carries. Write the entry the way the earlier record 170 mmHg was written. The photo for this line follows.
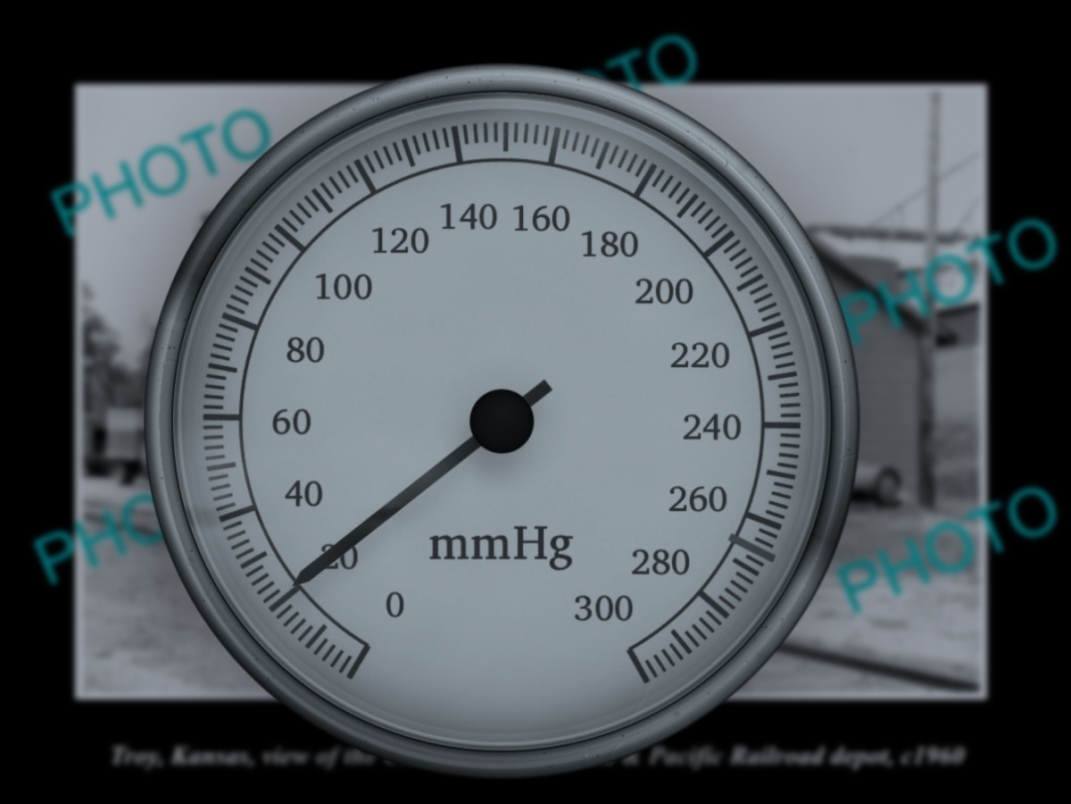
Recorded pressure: 21 mmHg
